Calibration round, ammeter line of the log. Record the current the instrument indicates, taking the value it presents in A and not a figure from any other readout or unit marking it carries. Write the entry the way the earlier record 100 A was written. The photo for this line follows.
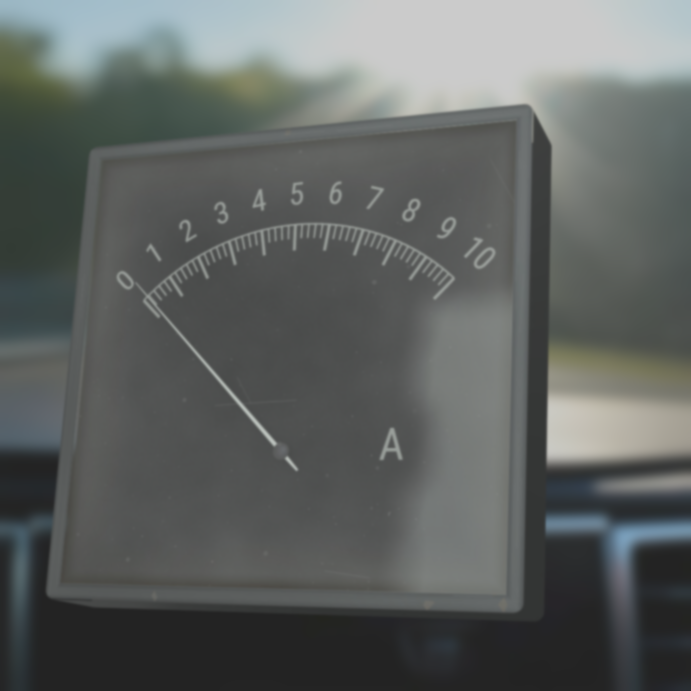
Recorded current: 0.2 A
